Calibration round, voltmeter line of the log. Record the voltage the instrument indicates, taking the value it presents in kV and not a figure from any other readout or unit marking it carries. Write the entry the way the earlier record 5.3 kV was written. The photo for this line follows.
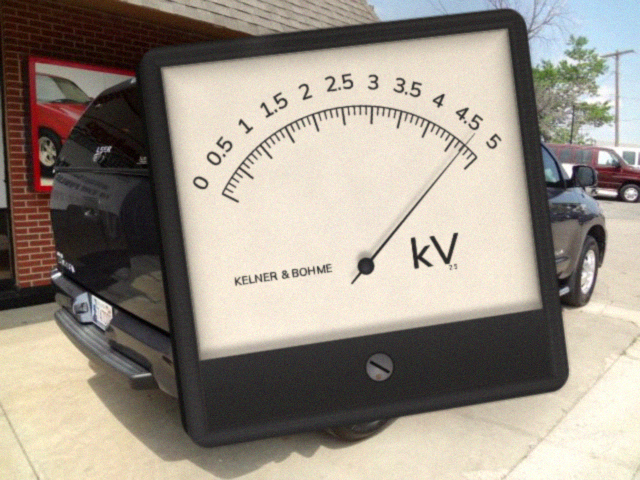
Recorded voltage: 4.7 kV
